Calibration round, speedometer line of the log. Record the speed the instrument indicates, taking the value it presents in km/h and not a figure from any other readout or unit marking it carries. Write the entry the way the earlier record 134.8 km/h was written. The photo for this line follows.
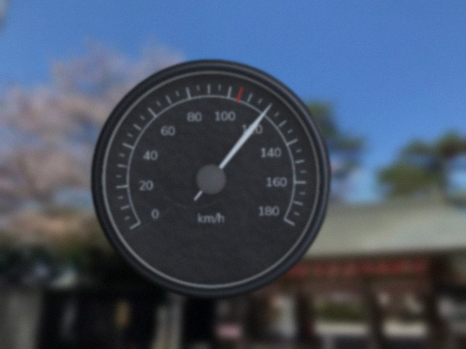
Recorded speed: 120 km/h
